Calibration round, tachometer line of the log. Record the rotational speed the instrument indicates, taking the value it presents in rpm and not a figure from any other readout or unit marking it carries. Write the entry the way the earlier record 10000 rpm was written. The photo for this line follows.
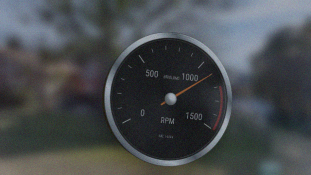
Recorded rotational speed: 1100 rpm
